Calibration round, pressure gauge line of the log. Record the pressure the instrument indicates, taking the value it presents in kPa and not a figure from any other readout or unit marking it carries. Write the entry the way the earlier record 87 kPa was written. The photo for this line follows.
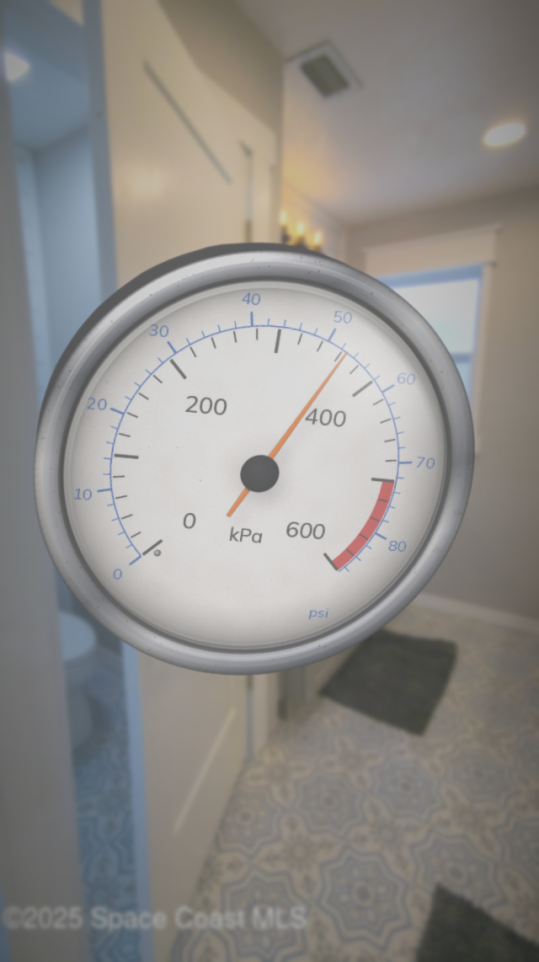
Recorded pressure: 360 kPa
